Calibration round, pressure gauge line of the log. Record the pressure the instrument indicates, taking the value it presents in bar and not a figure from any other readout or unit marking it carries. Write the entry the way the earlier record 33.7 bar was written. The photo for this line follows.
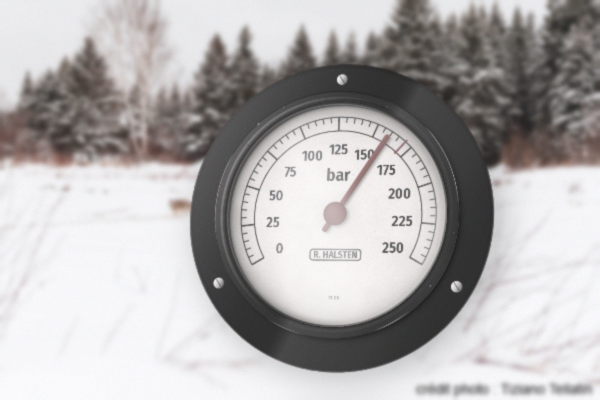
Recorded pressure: 160 bar
